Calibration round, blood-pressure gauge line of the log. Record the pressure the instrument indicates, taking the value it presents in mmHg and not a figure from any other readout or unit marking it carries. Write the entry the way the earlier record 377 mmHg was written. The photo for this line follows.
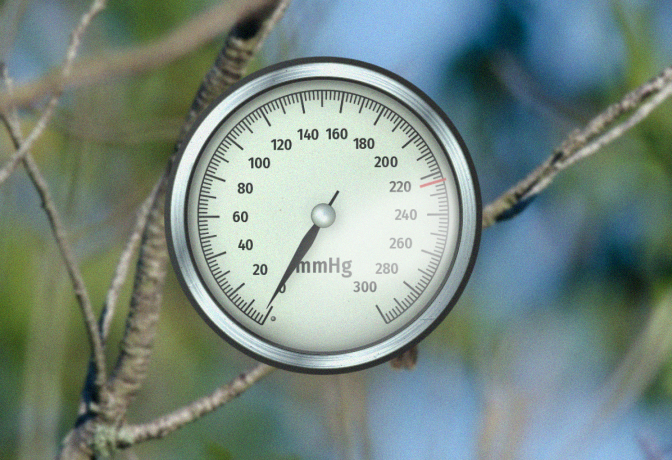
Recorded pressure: 2 mmHg
